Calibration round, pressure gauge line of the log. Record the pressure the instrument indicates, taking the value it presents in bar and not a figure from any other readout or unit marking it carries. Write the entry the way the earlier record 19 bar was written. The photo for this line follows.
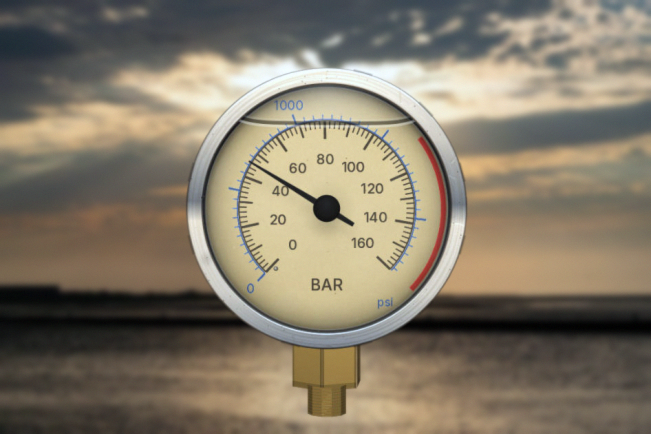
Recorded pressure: 46 bar
